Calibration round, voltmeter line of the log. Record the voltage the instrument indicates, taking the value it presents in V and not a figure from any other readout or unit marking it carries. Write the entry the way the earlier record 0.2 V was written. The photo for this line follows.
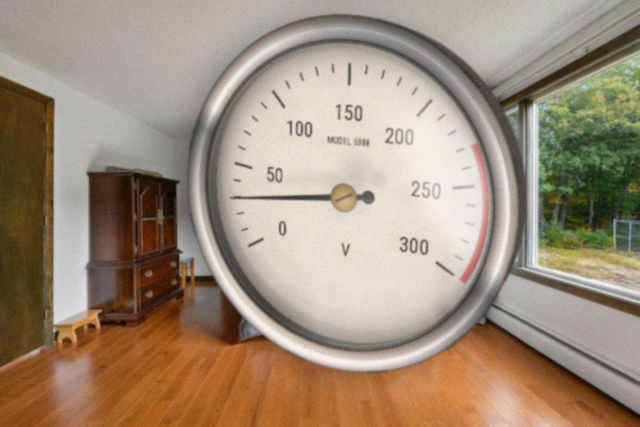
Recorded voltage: 30 V
